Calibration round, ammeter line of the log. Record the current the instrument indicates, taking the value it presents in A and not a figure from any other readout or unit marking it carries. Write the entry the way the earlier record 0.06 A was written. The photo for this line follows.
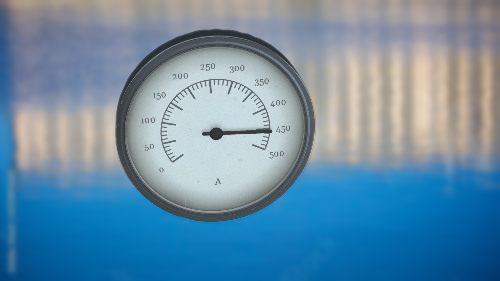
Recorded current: 450 A
